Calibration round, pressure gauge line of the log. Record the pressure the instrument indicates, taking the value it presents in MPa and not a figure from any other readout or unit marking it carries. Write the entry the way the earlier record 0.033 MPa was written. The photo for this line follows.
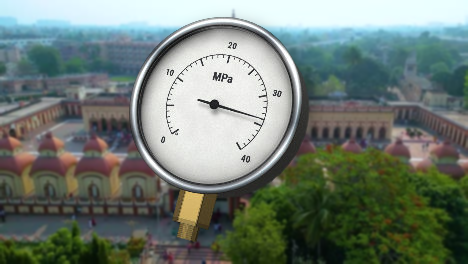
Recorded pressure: 34 MPa
